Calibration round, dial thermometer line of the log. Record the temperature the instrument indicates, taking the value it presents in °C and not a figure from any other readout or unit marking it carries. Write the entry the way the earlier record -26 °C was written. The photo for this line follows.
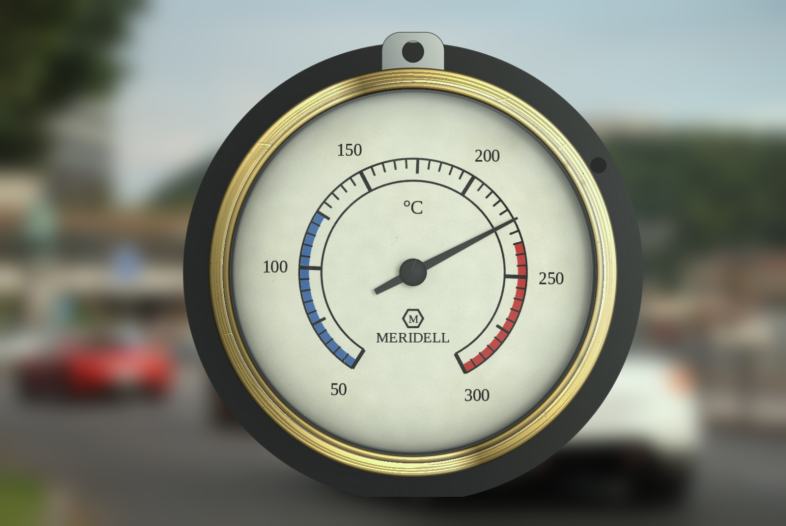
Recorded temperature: 225 °C
